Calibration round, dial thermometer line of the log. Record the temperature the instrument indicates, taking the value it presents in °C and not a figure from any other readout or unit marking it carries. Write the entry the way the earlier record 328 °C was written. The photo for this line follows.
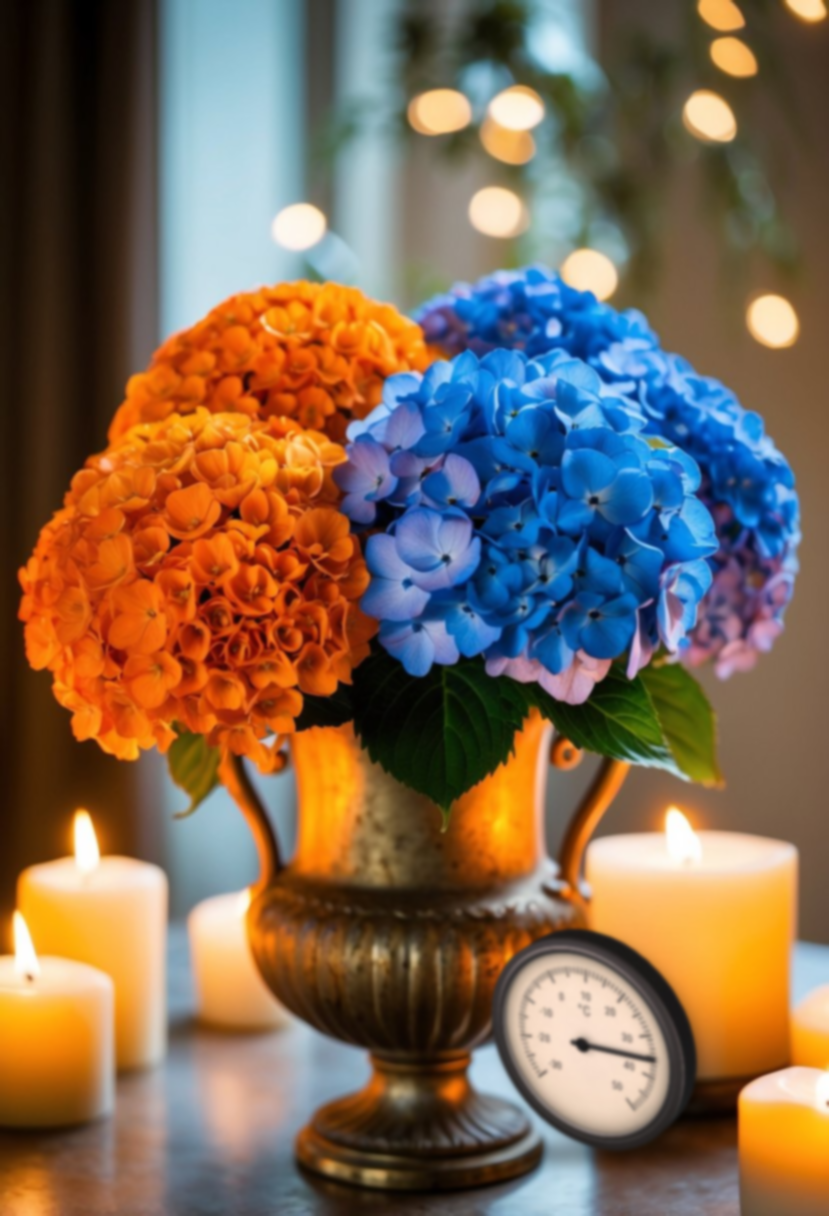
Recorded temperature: 35 °C
